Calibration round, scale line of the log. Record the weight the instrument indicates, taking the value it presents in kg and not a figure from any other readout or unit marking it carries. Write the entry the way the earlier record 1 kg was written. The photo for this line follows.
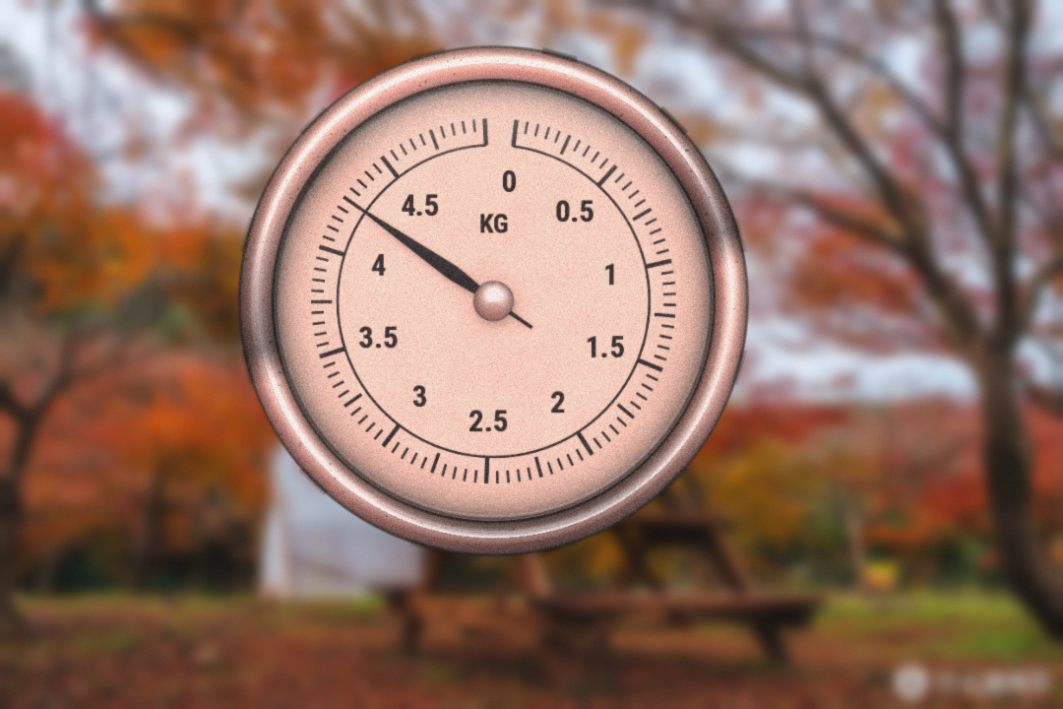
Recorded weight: 4.25 kg
